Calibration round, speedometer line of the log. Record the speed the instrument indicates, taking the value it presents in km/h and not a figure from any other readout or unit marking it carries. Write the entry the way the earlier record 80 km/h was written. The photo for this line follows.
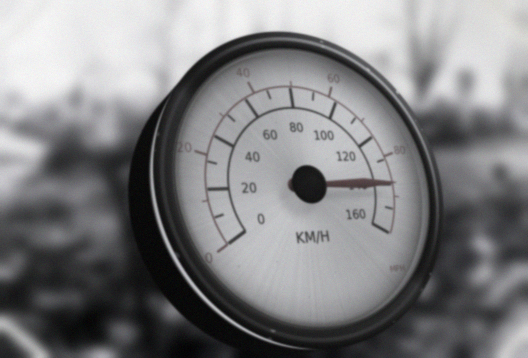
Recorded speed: 140 km/h
